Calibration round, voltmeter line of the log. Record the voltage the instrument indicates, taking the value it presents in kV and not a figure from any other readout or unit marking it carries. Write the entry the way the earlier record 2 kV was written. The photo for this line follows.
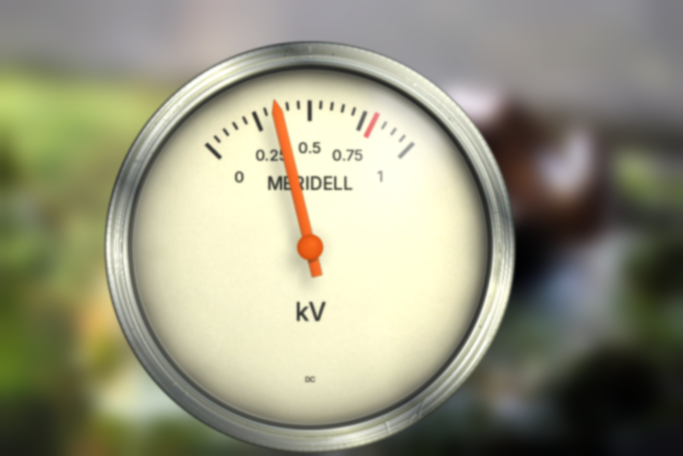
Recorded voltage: 0.35 kV
